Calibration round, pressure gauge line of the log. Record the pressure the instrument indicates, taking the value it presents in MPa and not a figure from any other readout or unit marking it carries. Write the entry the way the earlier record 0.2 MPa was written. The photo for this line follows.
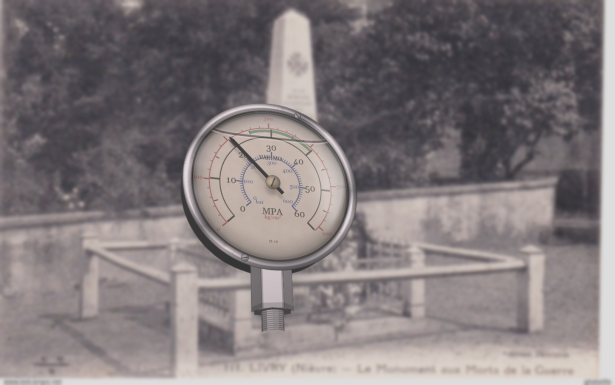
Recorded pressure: 20 MPa
